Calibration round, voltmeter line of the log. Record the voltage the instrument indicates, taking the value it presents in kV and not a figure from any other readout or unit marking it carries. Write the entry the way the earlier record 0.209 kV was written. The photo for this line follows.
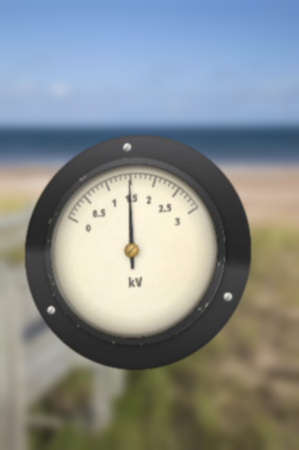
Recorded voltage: 1.5 kV
